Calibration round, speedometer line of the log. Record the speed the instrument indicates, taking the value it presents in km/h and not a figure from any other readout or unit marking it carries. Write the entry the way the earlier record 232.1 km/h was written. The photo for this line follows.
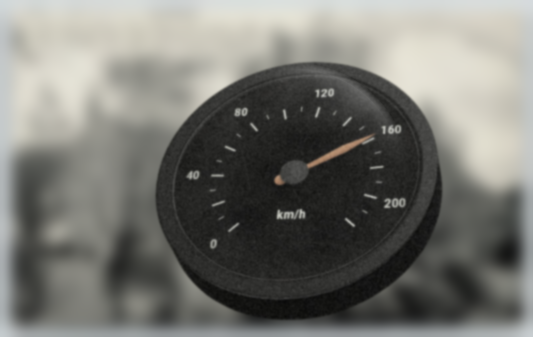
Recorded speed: 160 km/h
